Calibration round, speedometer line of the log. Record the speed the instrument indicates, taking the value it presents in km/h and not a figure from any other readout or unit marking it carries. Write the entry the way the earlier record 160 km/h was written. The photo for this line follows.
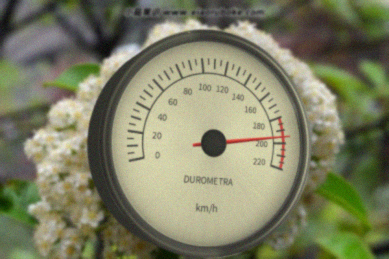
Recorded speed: 195 km/h
